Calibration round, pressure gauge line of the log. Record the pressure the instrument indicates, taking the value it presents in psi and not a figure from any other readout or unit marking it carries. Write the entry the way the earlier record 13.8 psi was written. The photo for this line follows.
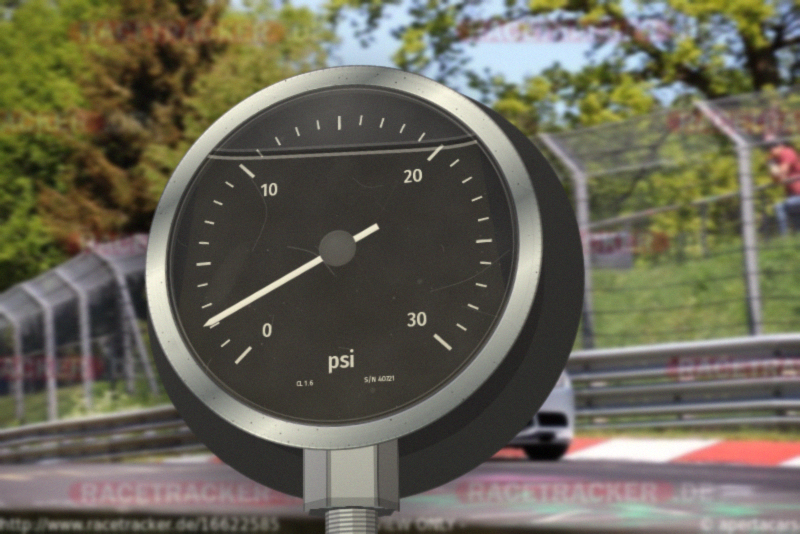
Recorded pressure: 2 psi
